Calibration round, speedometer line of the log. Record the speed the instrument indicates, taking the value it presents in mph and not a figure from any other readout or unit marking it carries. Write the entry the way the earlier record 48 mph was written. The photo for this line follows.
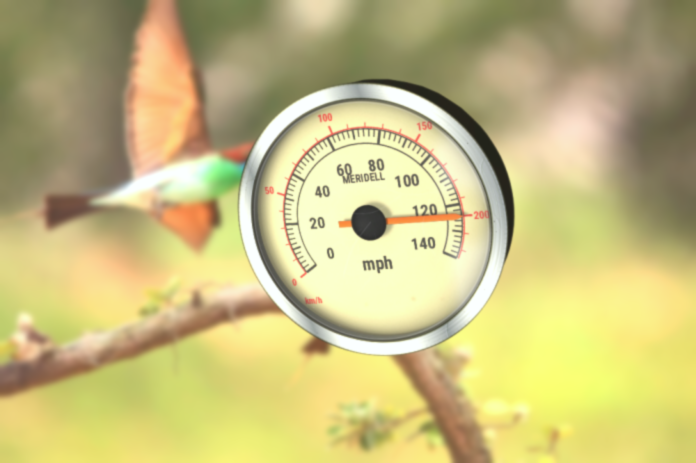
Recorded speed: 124 mph
